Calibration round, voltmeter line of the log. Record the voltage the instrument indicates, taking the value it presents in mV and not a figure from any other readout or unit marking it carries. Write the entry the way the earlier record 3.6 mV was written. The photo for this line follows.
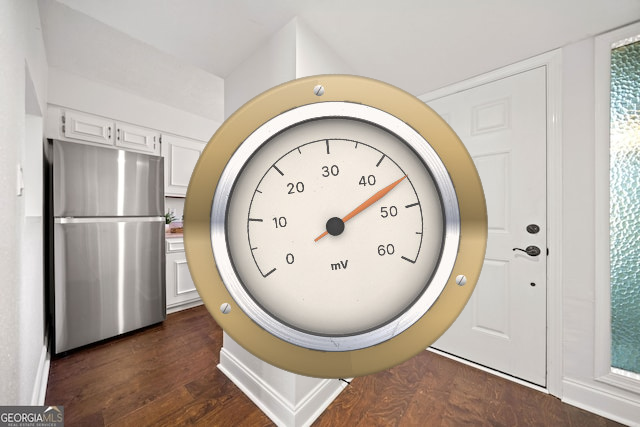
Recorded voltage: 45 mV
